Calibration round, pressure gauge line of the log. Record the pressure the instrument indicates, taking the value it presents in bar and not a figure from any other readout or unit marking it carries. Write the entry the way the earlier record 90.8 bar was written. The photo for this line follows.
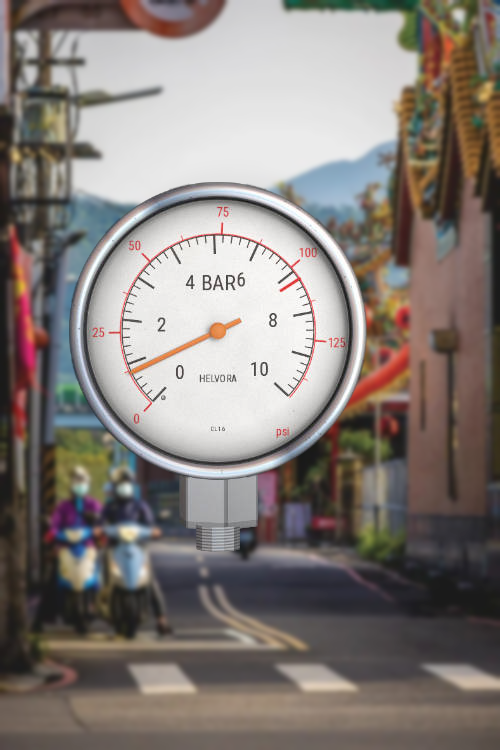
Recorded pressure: 0.8 bar
